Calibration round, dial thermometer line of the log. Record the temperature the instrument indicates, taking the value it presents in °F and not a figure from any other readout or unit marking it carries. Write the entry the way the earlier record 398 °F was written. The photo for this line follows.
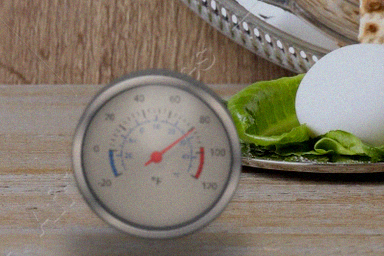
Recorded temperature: 80 °F
